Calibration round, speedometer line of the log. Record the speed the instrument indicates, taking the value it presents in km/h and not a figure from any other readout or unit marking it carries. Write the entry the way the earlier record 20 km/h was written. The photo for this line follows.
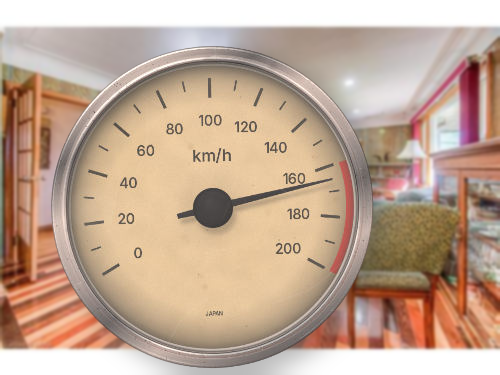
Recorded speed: 165 km/h
